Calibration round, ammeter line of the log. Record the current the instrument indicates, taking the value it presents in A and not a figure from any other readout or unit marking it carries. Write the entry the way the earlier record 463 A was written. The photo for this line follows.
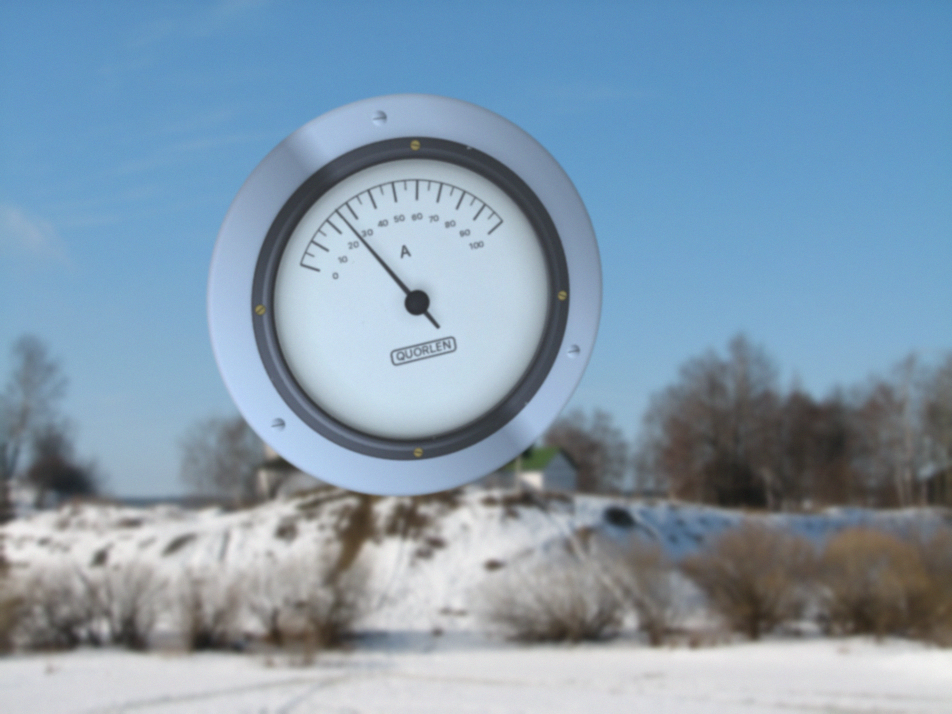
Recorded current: 25 A
